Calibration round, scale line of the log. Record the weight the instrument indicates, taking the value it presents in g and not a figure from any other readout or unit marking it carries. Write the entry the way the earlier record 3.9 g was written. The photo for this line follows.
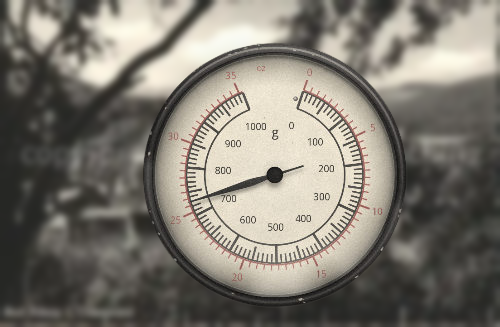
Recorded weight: 730 g
